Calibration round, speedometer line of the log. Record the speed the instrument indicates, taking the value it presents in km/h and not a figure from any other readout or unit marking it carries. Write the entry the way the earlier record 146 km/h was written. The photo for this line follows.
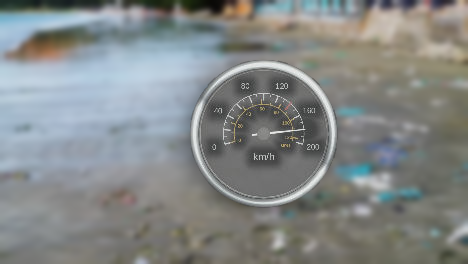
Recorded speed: 180 km/h
